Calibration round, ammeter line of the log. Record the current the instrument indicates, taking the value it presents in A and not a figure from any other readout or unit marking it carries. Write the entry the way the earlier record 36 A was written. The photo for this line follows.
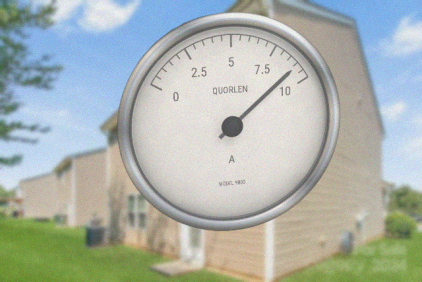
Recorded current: 9 A
